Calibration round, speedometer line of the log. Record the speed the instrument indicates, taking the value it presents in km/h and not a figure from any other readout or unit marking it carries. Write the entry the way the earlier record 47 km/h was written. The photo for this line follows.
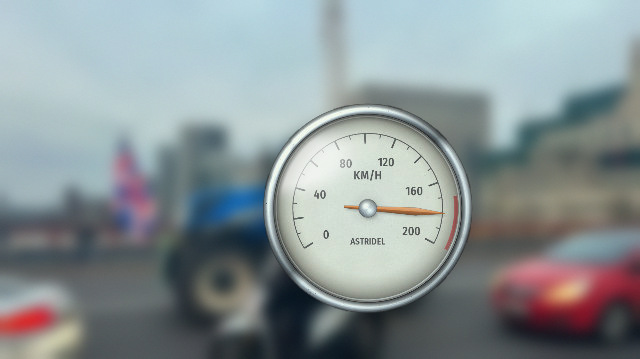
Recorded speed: 180 km/h
